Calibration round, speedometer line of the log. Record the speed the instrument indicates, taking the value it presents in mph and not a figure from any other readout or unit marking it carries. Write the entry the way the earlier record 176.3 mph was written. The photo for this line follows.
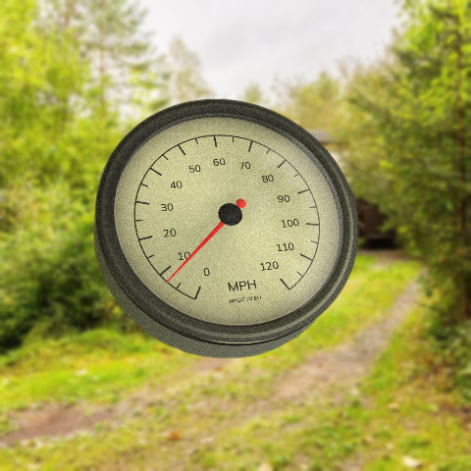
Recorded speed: 7.5 mph
